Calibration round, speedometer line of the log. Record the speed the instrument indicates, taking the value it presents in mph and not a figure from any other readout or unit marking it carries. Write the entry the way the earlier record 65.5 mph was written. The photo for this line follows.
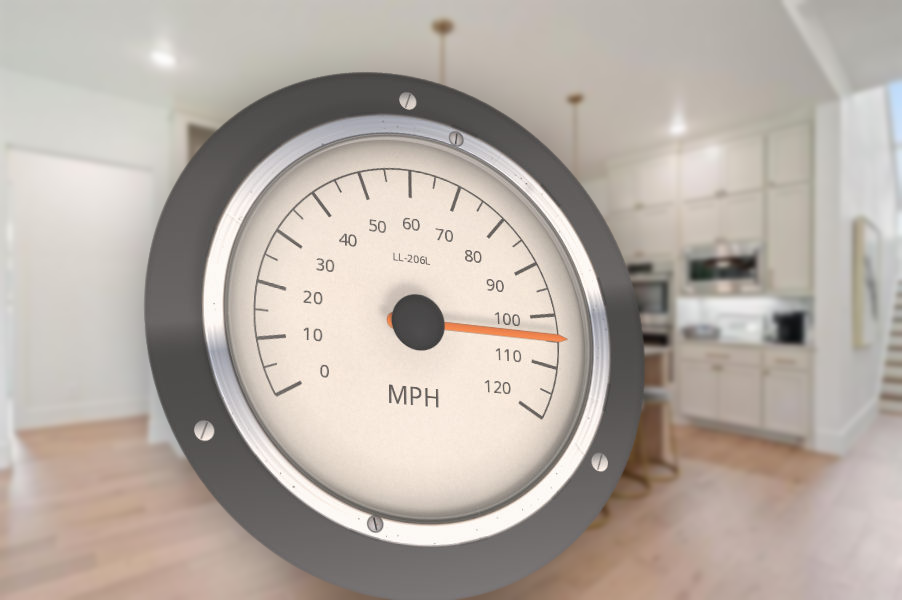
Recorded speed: 105 mph
